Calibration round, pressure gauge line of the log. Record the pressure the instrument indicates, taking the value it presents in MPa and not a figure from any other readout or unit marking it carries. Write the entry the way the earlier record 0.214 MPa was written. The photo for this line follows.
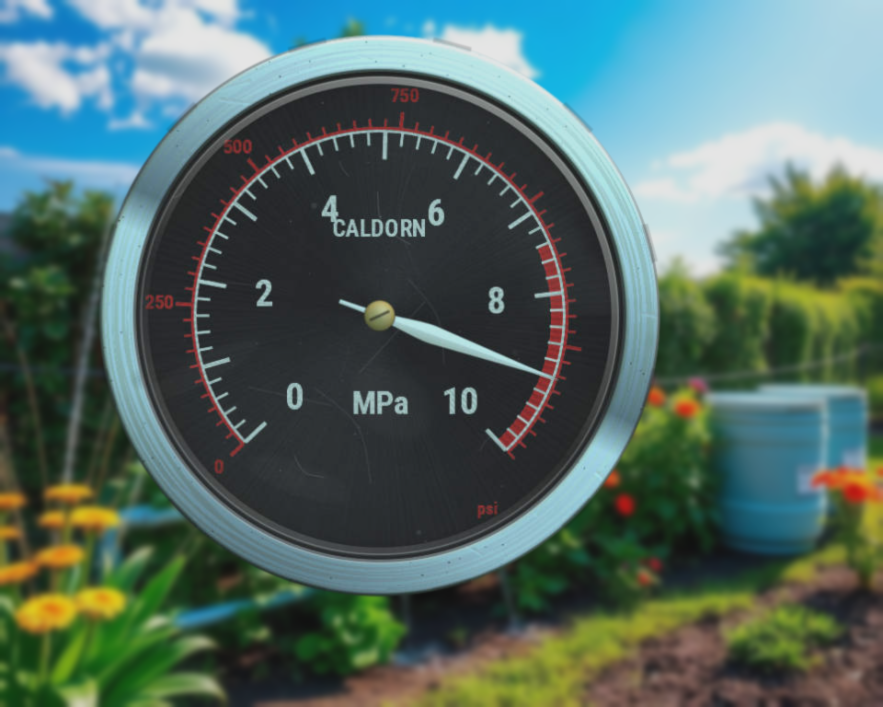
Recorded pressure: 9 MPa
